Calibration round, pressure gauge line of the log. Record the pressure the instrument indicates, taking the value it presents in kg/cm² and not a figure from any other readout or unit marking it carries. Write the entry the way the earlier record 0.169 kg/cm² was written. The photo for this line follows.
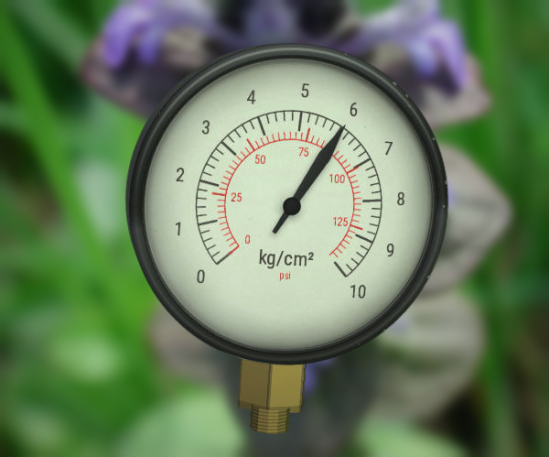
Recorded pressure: 6 kg/cm²
